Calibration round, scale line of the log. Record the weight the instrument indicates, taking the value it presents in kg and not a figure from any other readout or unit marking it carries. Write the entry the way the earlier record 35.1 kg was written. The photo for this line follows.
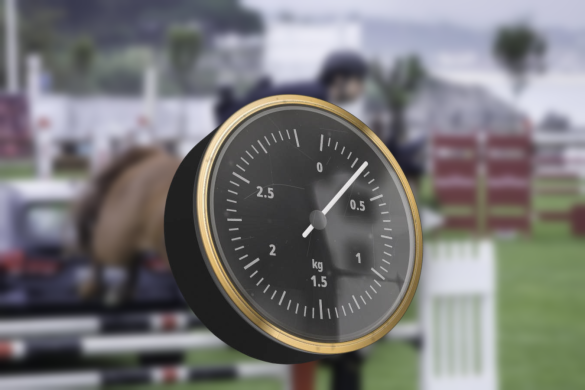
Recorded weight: 0.3 kg
